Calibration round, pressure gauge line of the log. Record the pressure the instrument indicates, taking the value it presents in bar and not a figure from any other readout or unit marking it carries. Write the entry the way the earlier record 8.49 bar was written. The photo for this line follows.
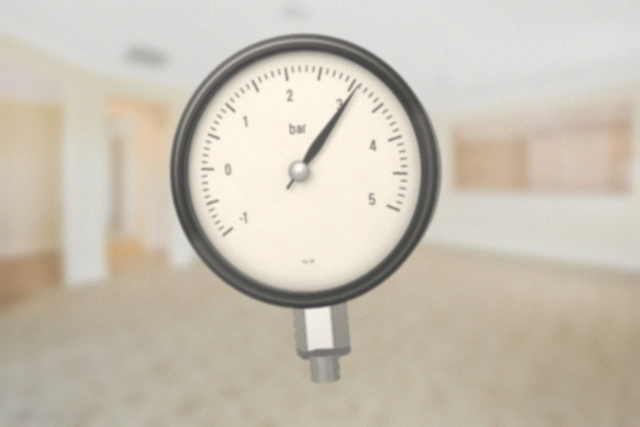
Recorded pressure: 3.1 bar
